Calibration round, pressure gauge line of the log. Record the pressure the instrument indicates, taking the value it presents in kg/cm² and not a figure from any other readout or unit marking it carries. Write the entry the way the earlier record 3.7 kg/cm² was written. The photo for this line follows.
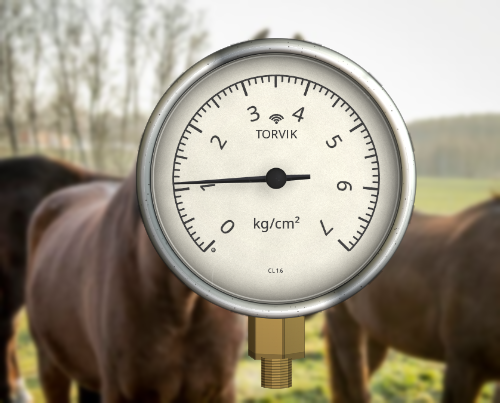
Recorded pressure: 1.1 kg/cm²
